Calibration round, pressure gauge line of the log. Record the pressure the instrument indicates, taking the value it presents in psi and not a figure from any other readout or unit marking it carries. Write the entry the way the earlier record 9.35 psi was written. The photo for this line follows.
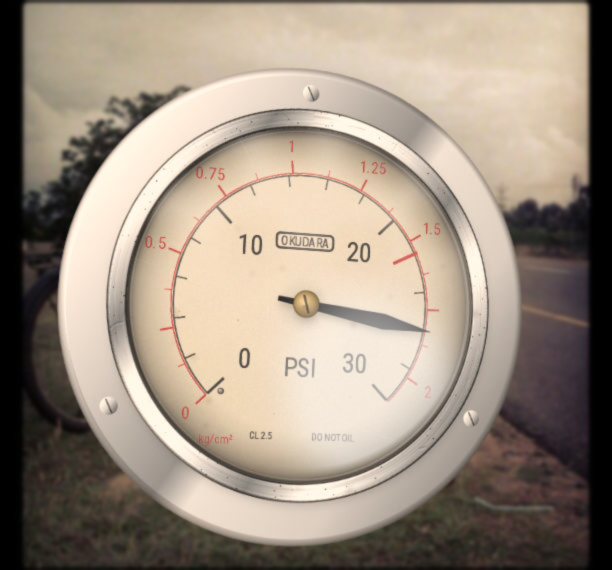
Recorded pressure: 26 psi
